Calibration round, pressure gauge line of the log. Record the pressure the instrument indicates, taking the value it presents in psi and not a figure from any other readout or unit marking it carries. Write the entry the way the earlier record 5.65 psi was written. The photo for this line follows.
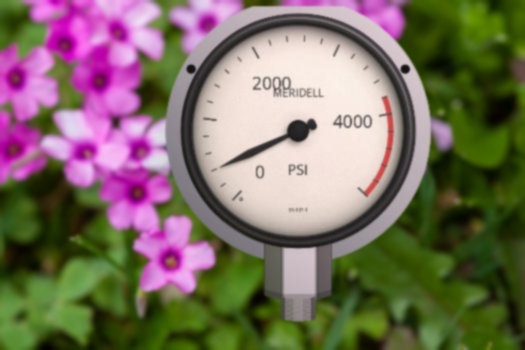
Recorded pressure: 400 psi
